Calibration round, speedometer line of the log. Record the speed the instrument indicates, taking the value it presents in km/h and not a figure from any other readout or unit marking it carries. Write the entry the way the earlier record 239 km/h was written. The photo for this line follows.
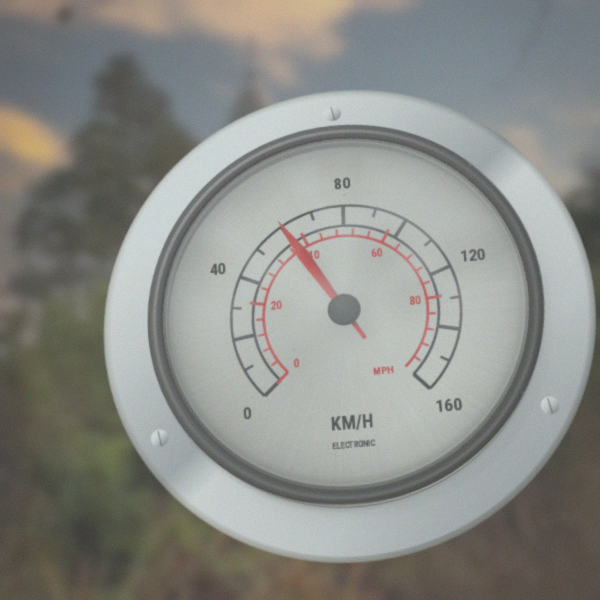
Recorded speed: 60 km/h
